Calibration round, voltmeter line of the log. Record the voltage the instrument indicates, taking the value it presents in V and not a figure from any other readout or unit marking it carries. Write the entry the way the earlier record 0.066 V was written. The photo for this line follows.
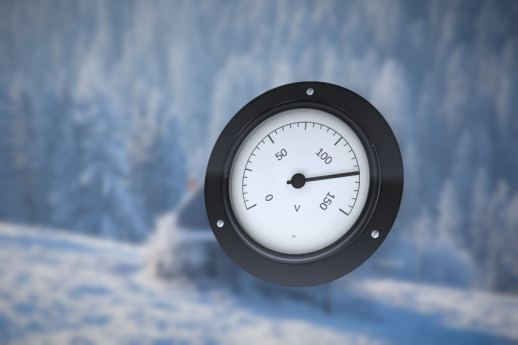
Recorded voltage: 125 V
